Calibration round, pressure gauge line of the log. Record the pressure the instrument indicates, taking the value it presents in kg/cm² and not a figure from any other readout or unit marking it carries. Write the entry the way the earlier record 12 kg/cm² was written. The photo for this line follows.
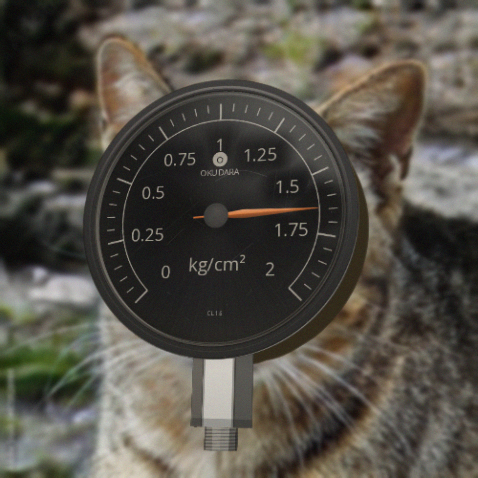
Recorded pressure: 1.65 kg/cm²
